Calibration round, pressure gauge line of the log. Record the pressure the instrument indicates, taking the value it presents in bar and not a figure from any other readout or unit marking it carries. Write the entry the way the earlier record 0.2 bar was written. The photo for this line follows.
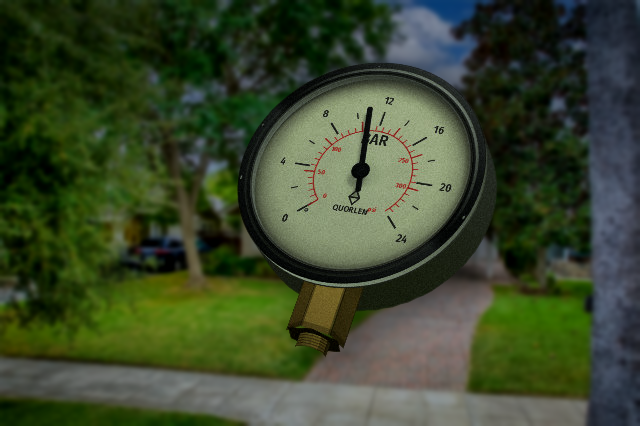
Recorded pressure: 11 bar
